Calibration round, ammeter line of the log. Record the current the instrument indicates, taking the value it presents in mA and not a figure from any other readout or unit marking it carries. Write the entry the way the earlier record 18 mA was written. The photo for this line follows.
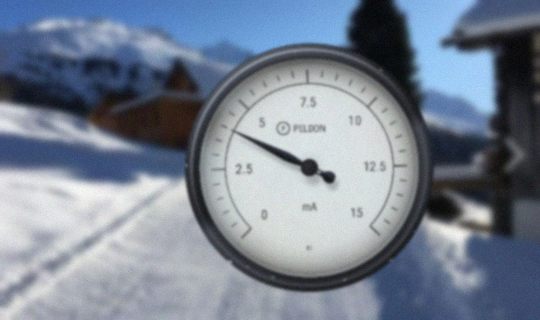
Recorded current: 4 mA
